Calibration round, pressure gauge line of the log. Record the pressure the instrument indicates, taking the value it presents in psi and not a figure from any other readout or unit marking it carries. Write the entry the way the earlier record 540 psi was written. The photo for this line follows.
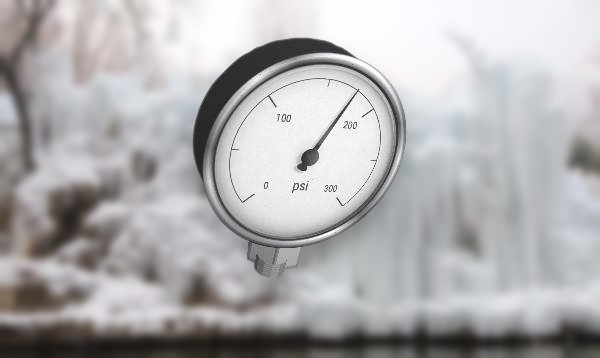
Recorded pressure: 175 psi
